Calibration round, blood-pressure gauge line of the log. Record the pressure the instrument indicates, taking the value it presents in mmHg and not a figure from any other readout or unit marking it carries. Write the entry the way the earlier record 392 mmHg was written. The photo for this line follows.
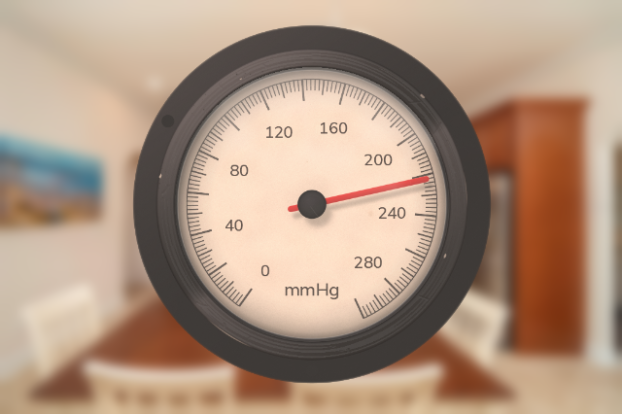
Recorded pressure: 222 mmHg
